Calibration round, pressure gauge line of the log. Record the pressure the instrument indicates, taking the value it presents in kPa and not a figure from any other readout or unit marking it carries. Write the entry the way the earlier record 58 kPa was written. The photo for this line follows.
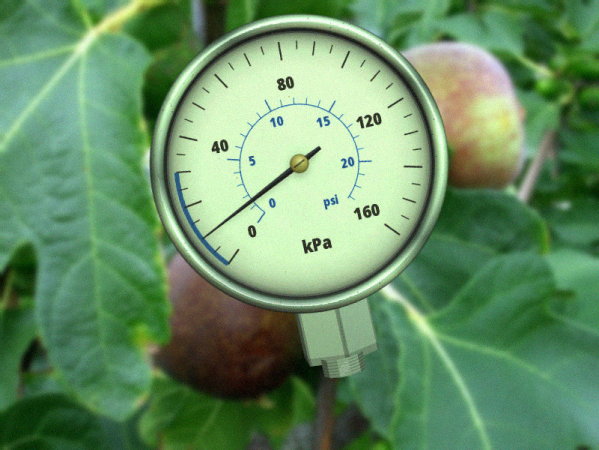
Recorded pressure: 10 kPa
